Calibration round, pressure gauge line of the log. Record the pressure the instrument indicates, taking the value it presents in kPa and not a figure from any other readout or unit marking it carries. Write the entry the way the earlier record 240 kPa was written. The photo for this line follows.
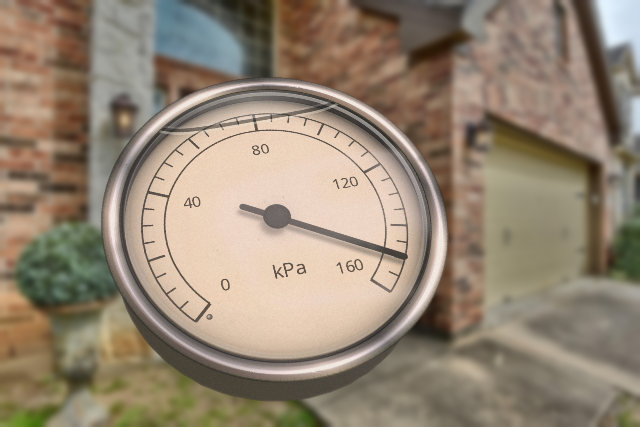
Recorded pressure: 150 kPa
